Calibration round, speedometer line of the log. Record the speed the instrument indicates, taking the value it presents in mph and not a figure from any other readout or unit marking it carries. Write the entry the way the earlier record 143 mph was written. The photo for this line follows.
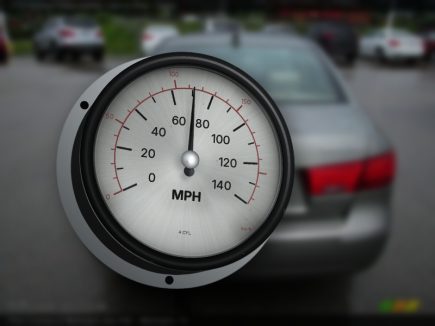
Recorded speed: 70 mph
